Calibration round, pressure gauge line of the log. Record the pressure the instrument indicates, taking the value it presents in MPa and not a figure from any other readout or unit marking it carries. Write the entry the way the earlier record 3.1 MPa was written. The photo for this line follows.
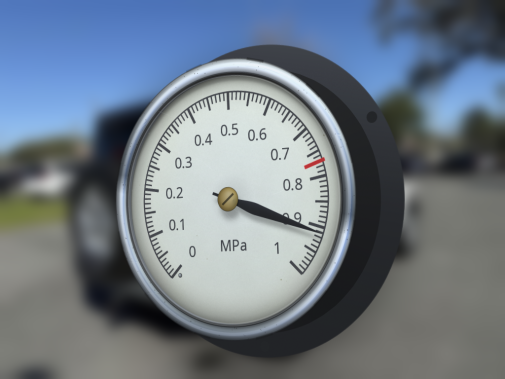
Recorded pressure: 0.91 MPa
